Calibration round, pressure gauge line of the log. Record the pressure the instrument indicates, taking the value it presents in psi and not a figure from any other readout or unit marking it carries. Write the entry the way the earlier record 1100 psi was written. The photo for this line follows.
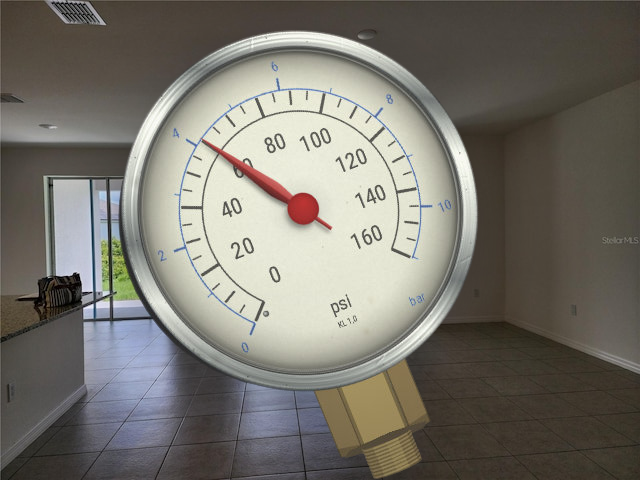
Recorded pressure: 60 psi
